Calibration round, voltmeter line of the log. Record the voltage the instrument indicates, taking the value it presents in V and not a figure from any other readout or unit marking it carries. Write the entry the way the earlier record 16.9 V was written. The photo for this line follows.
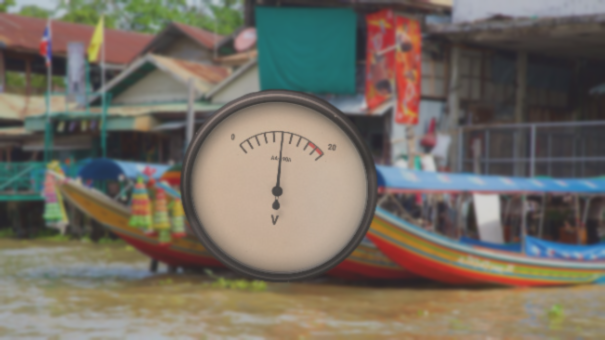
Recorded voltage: 10 V
